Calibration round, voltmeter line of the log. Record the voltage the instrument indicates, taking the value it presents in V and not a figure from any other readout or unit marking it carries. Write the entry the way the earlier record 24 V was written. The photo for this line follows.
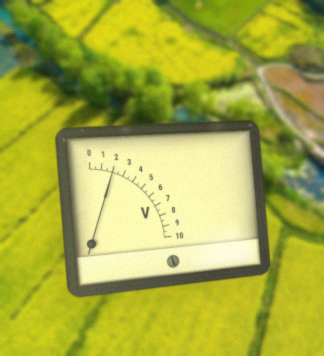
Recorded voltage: 2 V
